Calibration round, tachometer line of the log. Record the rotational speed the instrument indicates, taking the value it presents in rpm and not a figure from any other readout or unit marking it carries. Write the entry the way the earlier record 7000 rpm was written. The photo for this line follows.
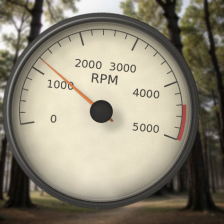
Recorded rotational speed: 1200 rpm
